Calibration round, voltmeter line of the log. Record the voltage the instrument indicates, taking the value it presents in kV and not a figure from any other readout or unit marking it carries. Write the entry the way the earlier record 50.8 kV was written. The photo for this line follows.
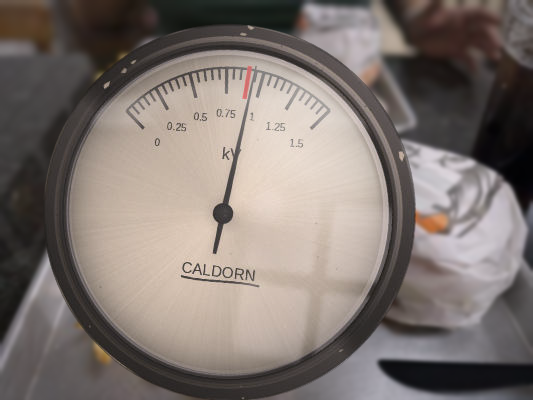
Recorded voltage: 0.95 kV
